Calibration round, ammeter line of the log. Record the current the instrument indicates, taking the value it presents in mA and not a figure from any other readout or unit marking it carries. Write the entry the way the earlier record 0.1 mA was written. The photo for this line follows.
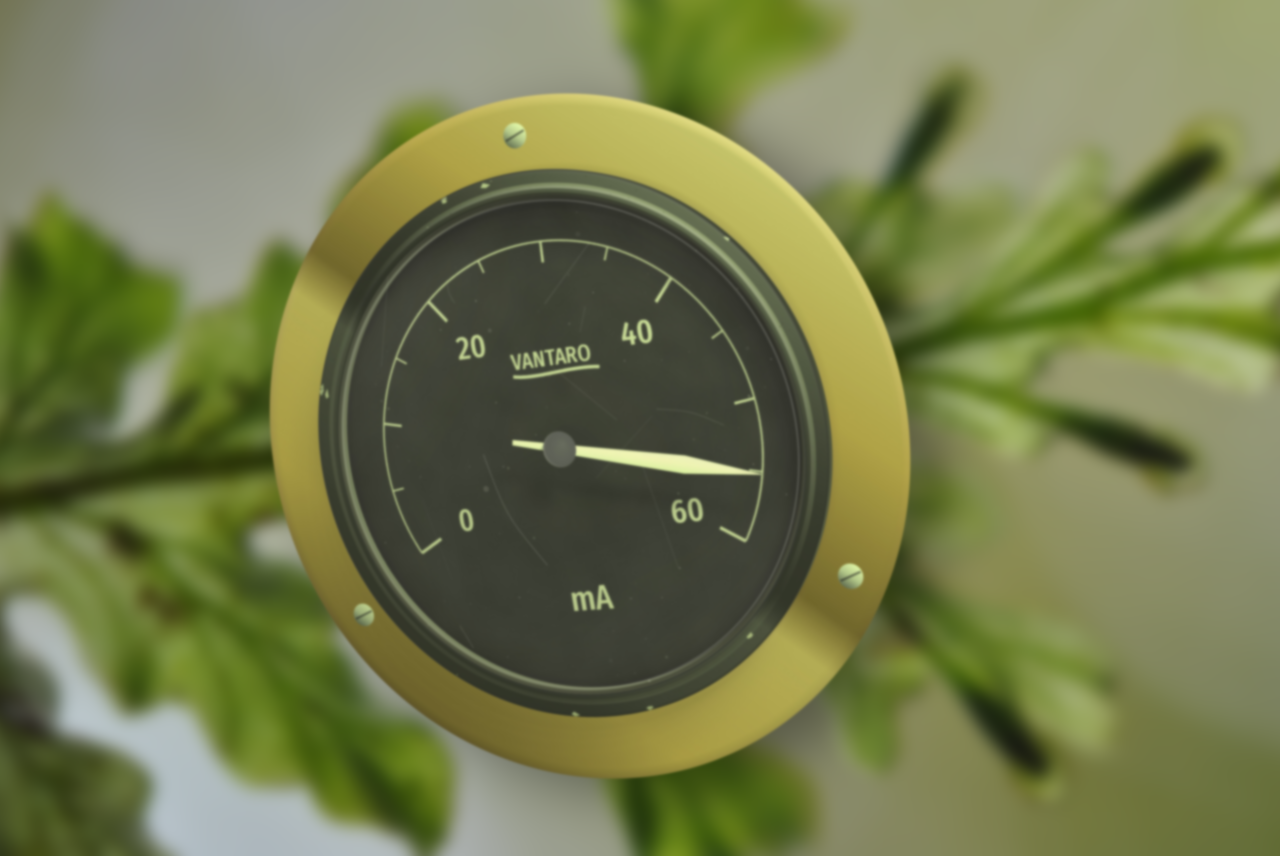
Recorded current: 55 mA
